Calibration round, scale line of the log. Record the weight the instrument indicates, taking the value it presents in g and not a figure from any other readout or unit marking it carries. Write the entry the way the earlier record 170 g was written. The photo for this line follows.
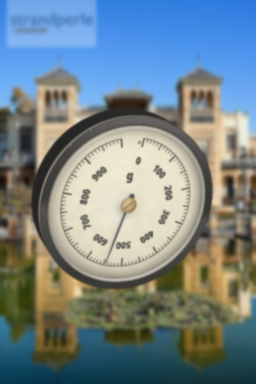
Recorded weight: 550 g
